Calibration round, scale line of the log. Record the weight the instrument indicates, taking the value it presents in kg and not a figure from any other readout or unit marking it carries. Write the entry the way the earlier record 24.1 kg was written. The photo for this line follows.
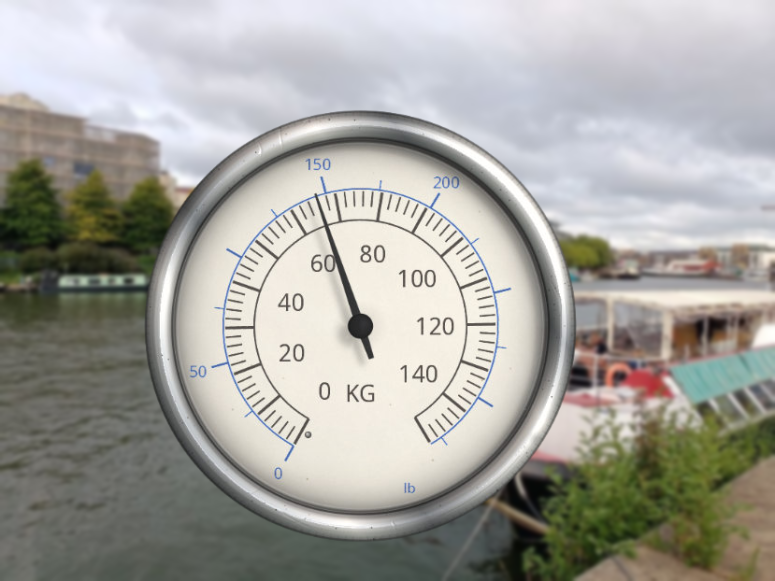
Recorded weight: 66 kg
